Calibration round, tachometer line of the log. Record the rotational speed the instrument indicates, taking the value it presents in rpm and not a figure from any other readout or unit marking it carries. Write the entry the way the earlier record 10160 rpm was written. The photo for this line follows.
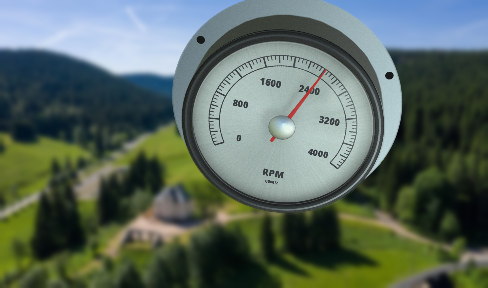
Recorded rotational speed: 2400 rpm
